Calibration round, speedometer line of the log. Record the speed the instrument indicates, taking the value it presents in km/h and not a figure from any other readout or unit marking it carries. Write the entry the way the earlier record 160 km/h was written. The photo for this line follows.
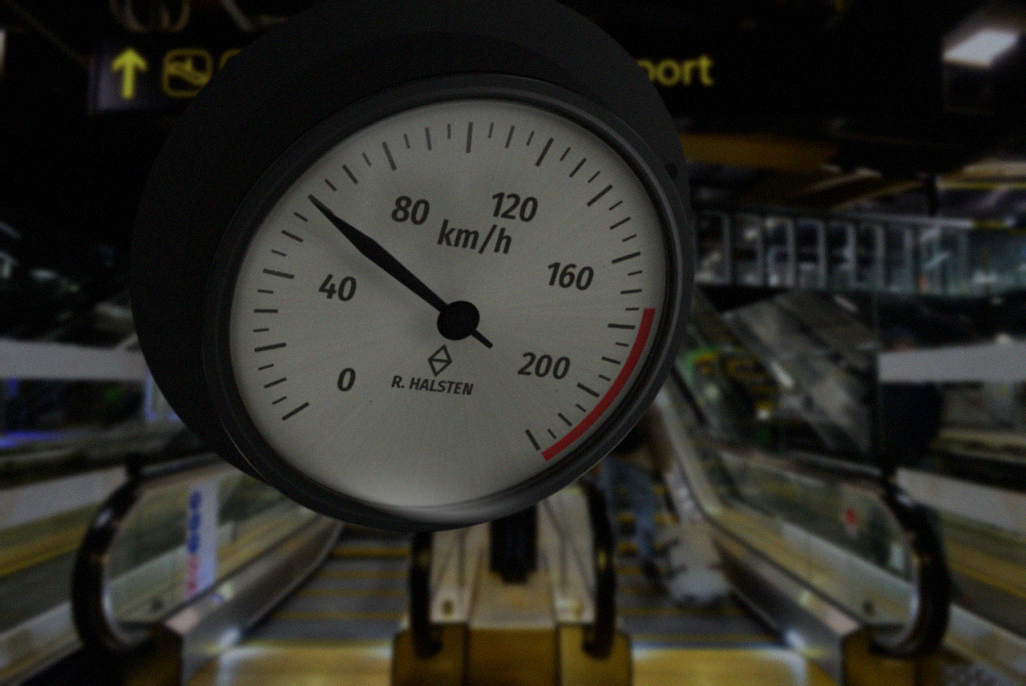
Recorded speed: 60 km/h
